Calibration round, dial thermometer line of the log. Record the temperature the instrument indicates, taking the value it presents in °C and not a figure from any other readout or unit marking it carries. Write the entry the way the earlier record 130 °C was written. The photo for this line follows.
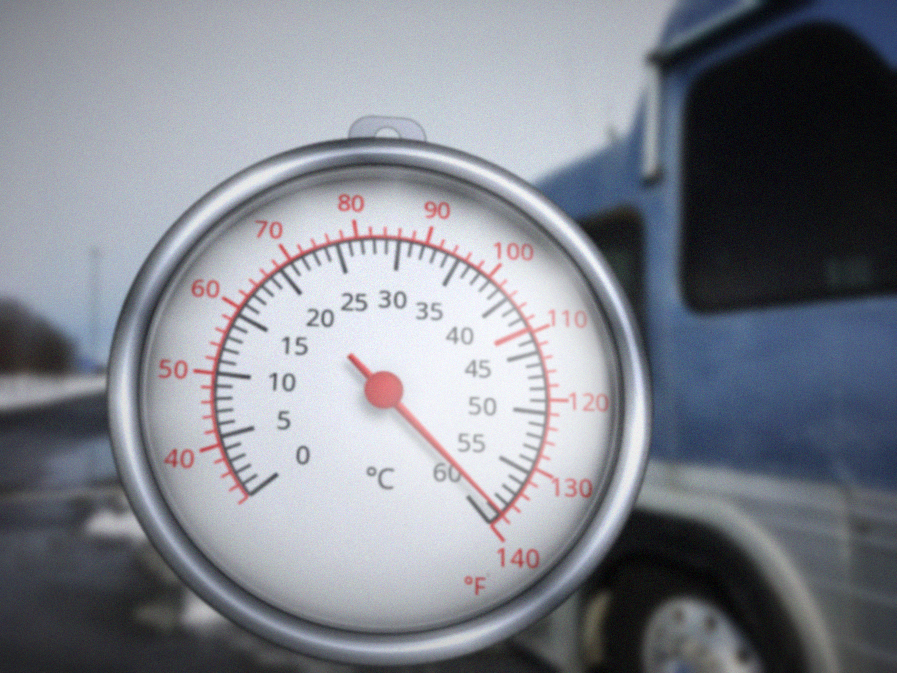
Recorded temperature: 59 °C
